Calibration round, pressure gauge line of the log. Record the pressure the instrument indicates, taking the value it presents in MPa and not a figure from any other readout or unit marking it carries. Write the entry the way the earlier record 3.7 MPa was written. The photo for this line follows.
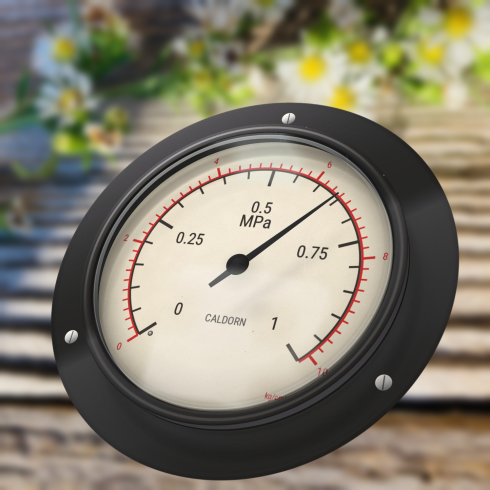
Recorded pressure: 0.65 MPa
